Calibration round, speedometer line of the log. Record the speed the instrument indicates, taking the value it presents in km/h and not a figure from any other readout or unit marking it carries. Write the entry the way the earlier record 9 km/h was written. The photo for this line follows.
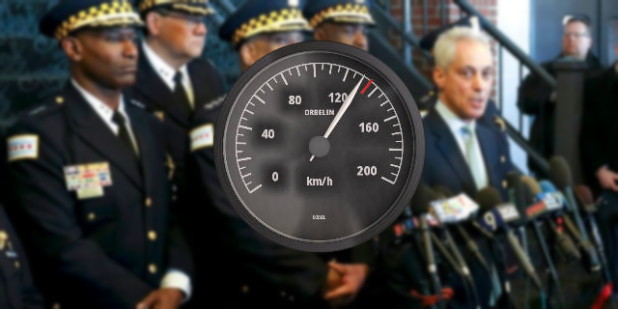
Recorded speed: 130 km/h
